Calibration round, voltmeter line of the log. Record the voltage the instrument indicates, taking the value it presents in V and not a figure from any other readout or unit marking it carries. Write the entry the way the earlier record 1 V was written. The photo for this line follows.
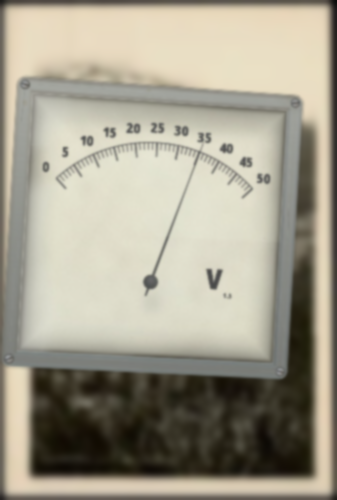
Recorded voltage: 35 V
